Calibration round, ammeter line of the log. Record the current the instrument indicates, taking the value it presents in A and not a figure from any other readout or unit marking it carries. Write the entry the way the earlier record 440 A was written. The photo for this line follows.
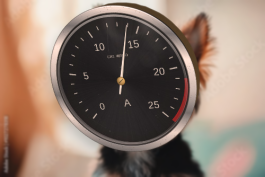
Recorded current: 14 A
